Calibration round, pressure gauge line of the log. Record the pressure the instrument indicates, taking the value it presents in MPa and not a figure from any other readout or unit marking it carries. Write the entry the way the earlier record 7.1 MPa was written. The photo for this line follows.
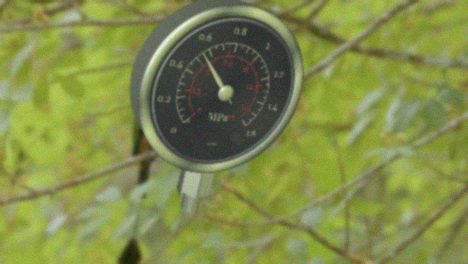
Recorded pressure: 0.55 MPa
